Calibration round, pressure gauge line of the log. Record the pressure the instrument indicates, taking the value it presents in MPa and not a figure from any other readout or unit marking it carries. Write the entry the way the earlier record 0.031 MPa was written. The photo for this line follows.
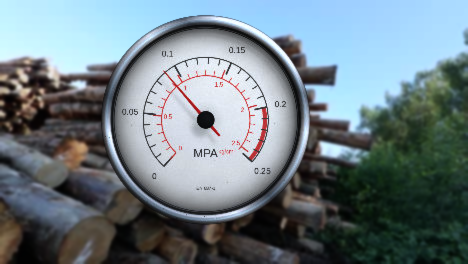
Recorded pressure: 0.09 MPa
